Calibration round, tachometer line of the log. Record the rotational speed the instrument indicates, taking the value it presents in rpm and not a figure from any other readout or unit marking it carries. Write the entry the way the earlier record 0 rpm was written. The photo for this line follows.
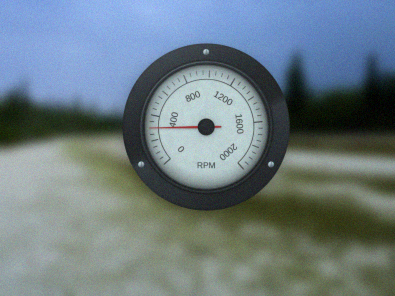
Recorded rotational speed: 300 rpm
